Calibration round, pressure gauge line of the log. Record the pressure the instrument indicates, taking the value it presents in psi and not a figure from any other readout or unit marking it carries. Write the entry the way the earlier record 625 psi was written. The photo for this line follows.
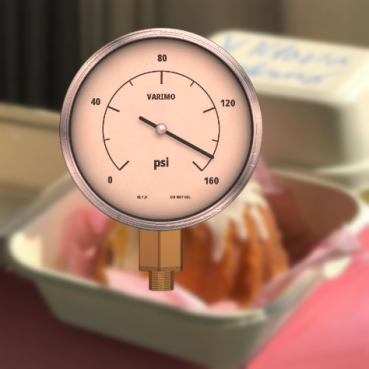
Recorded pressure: 150 psi
